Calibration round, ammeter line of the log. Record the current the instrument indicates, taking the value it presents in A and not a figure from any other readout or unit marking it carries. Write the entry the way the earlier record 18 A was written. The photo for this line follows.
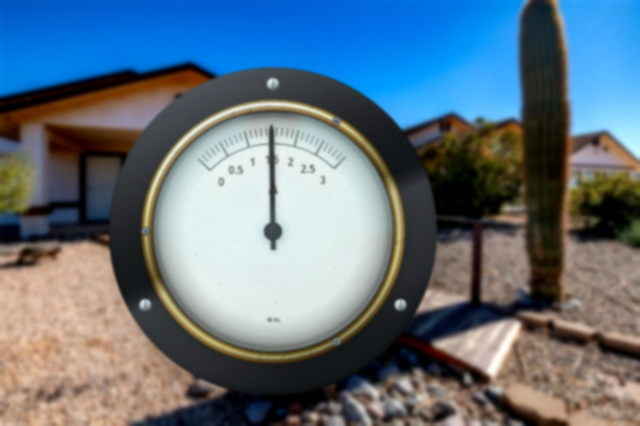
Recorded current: 1.5 A
